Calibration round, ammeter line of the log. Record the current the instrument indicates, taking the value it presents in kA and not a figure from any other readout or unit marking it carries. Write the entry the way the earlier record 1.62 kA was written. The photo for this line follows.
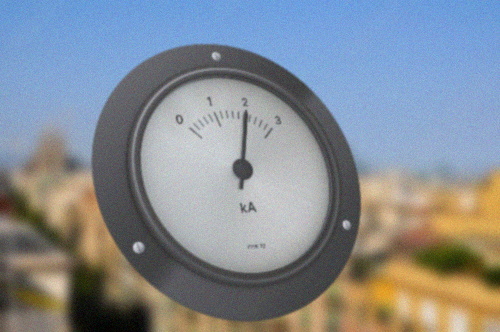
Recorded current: 2 kA
